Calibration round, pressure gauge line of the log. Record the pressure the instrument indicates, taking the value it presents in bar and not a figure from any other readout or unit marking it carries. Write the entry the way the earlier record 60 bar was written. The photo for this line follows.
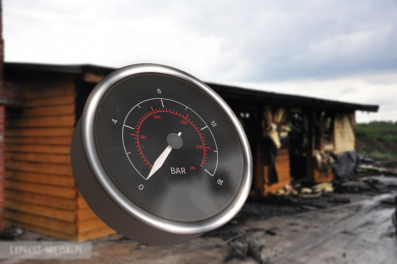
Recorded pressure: 0 bar
